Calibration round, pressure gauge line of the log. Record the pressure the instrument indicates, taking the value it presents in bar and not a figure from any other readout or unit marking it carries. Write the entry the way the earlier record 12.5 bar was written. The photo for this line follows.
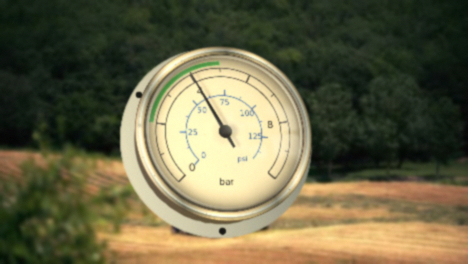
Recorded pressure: 4 bar
